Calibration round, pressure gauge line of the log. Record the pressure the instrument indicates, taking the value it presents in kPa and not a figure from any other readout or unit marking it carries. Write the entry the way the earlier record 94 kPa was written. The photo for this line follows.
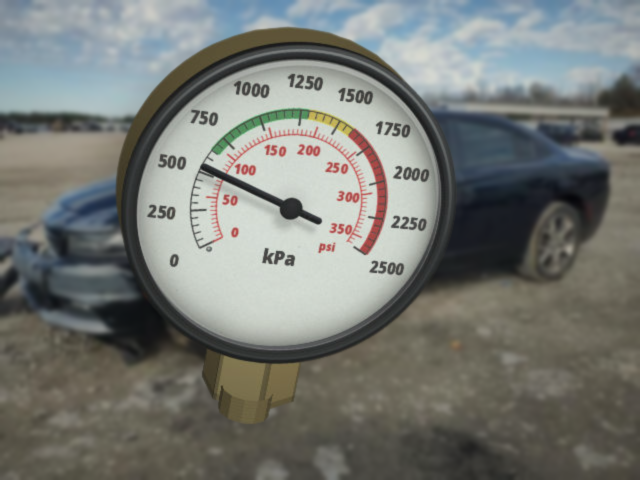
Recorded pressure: 550 kPa
